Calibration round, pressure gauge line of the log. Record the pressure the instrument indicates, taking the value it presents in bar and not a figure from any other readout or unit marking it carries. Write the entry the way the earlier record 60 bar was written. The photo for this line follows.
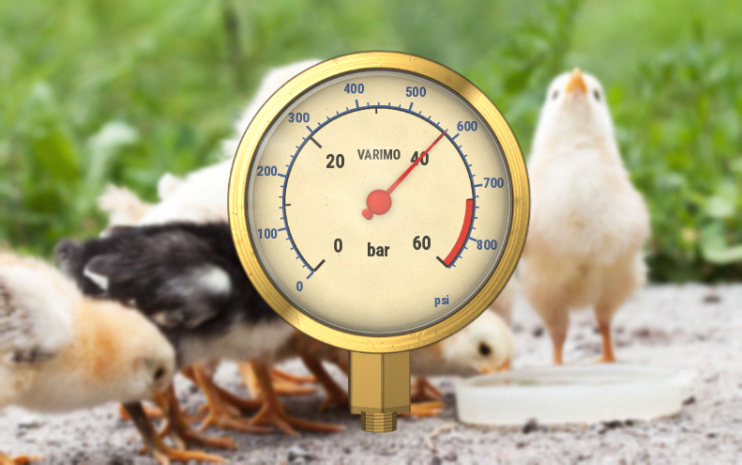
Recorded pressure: 40 bar
